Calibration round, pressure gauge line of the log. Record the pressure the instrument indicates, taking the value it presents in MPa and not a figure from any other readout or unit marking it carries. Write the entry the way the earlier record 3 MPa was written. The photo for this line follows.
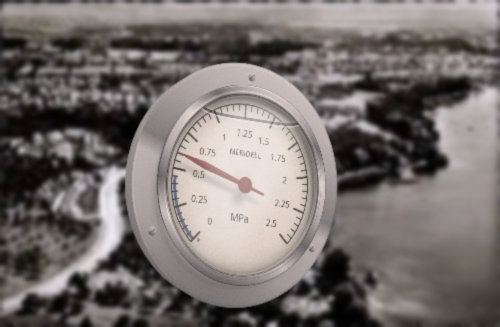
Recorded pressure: 0.6 MPa
